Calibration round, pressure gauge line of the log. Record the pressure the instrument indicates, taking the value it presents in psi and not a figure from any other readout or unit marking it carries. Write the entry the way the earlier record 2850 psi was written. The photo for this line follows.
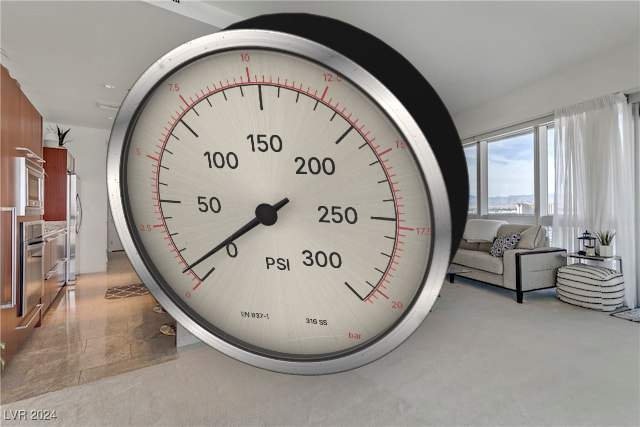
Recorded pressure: 10 psi
